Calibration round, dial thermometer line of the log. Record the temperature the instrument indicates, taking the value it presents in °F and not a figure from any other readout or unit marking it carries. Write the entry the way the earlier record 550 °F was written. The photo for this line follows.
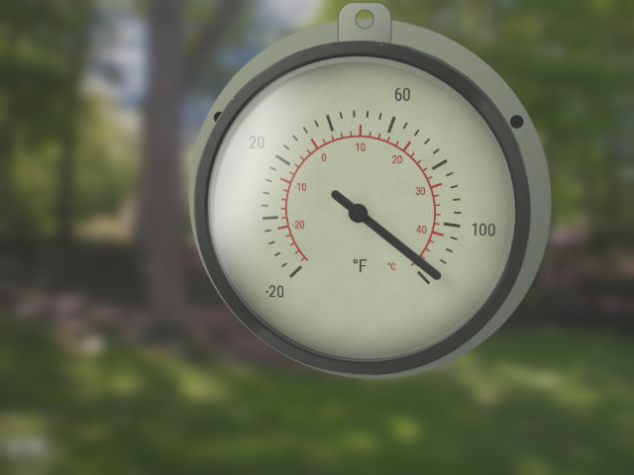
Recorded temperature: 116 °F
